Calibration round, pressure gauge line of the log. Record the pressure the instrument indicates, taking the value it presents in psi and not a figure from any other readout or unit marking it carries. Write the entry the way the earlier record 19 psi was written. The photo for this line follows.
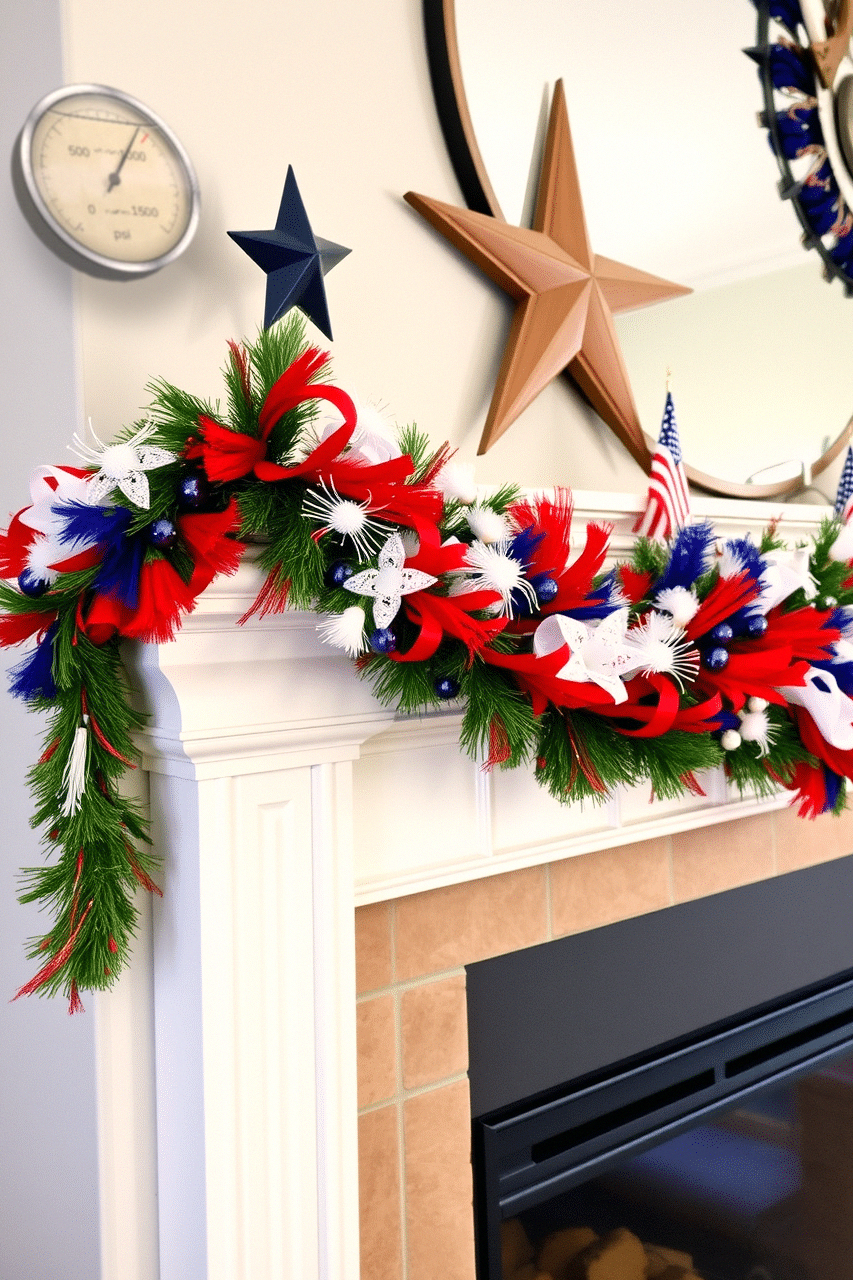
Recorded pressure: 950 psi
